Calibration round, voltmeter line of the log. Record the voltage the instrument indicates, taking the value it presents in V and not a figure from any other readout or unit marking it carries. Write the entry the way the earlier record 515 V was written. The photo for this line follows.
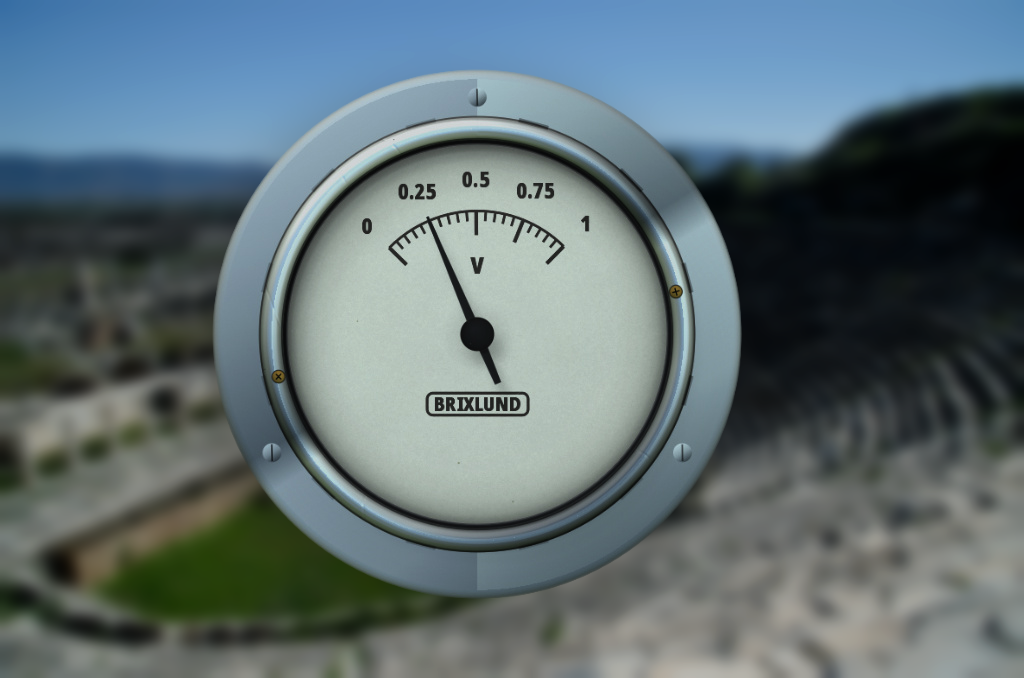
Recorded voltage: 0.25 V
